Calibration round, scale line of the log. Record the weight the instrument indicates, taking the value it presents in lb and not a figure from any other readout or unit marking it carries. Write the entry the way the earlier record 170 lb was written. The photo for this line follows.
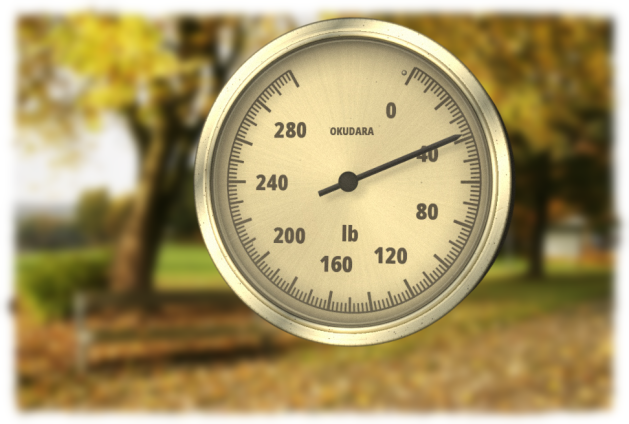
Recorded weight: 38 lb
